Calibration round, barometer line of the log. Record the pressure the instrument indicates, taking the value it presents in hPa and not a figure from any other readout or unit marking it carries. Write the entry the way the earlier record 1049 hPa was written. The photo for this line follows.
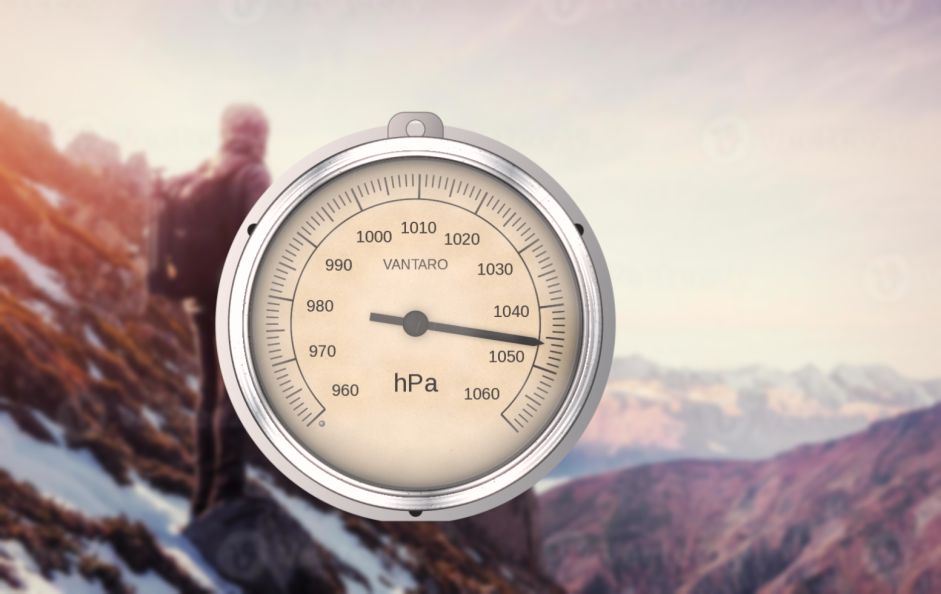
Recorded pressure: 1046 hPa
